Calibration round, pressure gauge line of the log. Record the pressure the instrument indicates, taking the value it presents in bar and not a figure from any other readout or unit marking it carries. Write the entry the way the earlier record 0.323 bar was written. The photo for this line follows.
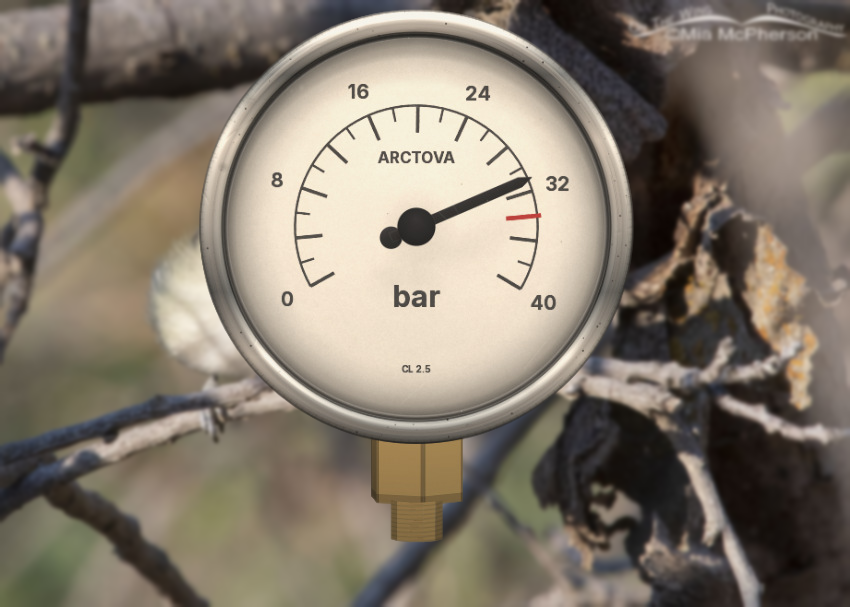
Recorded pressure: 31 bar
